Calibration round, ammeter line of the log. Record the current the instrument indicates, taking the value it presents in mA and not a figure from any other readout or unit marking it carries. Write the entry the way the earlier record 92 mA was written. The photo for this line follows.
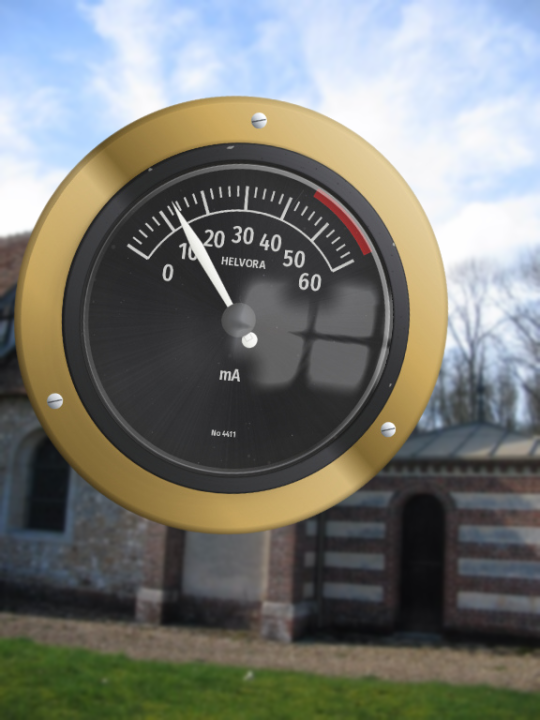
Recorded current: 13 mA
